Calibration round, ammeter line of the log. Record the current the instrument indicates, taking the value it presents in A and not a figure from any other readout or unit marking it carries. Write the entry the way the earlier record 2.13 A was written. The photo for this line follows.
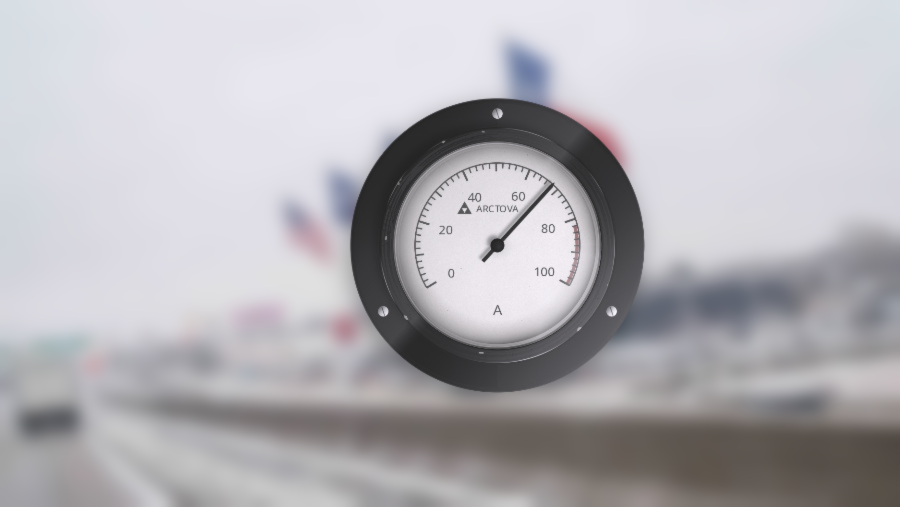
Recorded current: 68 A
